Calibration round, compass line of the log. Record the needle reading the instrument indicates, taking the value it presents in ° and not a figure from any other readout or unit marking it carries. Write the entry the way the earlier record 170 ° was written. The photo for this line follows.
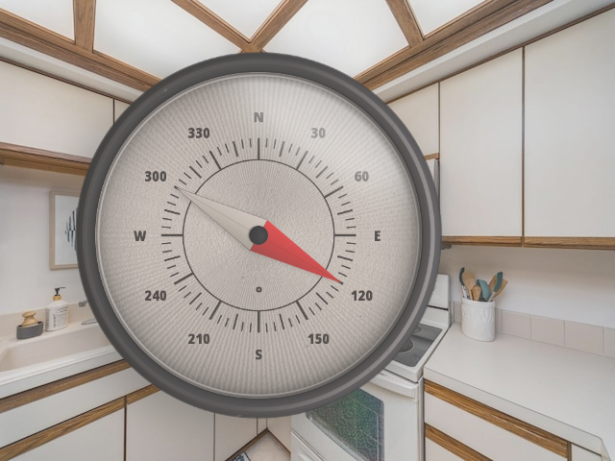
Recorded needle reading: 120 °
